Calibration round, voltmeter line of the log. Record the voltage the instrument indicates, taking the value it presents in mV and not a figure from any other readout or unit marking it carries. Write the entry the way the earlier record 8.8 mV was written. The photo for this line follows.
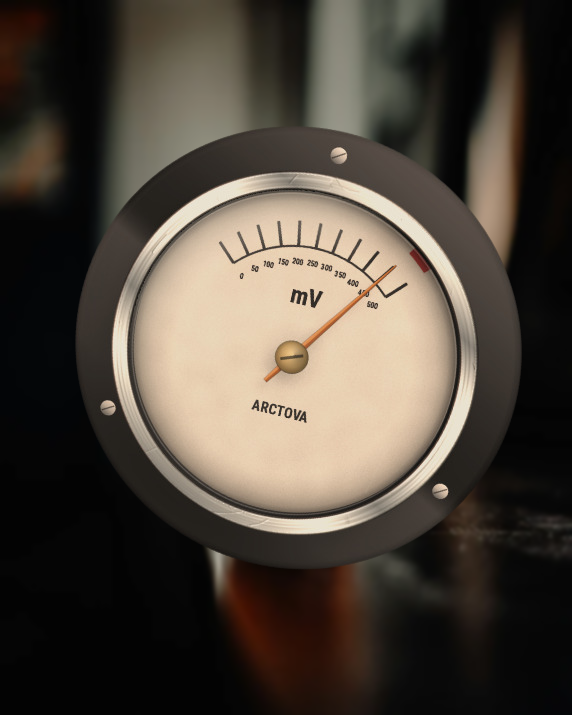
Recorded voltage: 450 mV
